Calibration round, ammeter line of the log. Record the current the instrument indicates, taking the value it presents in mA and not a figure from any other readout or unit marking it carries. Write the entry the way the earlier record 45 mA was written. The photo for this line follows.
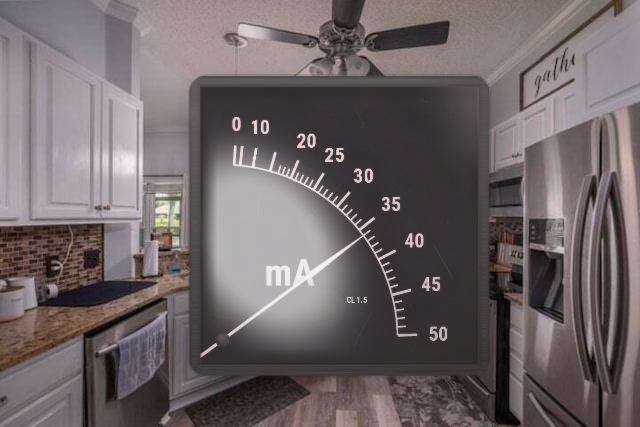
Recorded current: 36 mA
